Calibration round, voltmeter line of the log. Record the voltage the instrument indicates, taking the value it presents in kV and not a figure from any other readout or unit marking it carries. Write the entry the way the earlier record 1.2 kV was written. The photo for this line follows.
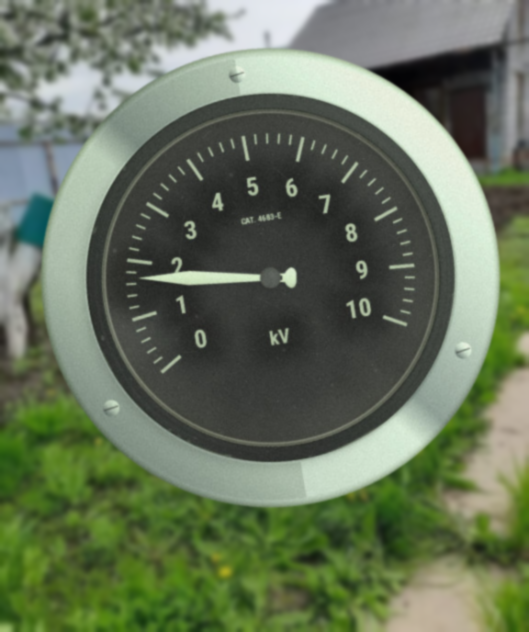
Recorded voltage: 1.7 kV
